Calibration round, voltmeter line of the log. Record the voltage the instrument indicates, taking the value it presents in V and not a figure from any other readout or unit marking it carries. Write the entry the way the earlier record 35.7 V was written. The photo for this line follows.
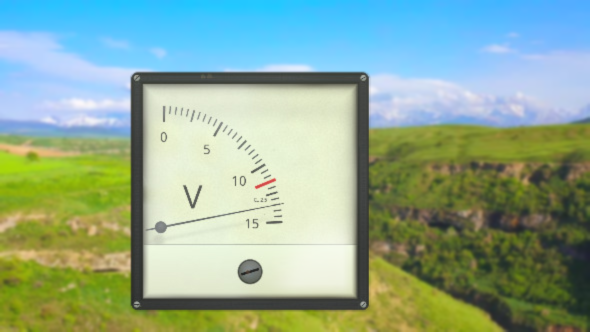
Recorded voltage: 13.5 V
